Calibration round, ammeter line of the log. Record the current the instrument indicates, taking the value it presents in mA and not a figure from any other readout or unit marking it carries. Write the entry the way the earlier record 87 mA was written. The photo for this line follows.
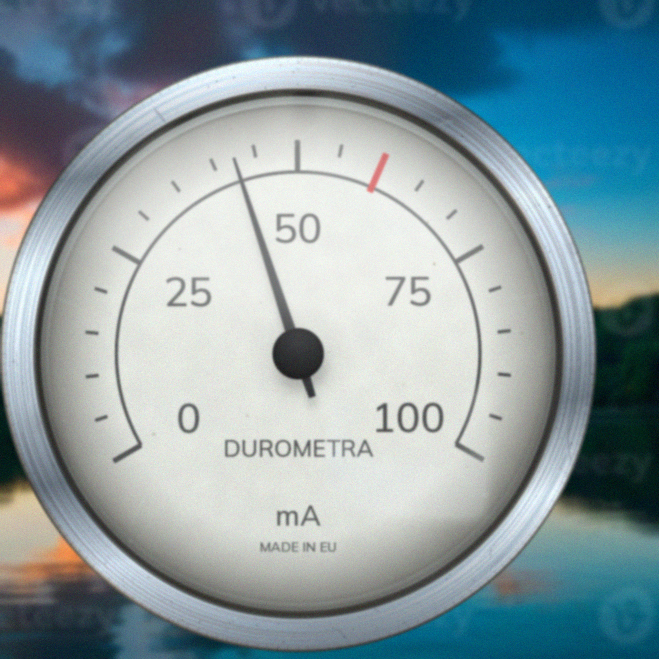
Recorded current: 42.5 mA
